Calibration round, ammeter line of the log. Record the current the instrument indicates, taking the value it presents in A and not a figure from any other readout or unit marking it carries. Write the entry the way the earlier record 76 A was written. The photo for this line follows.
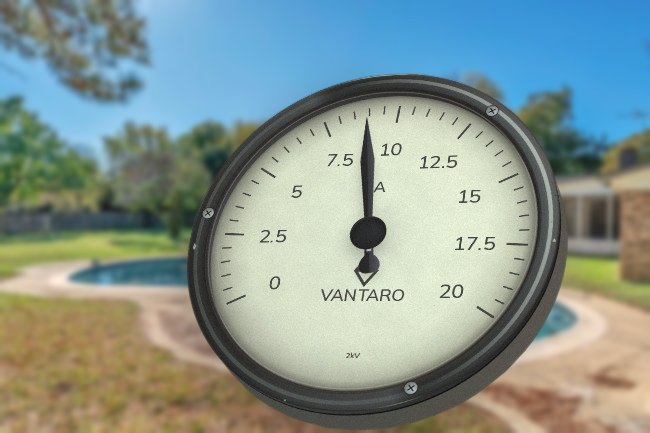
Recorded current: 9 A
